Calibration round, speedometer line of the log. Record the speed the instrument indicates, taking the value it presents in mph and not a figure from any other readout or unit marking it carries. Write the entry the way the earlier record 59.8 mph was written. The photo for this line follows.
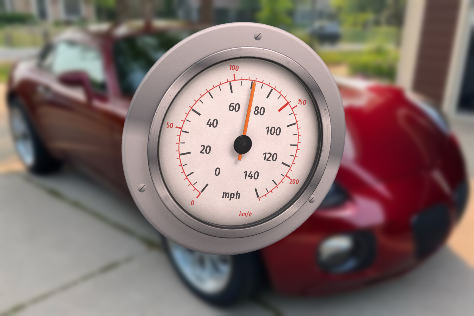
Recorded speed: 70 mph
